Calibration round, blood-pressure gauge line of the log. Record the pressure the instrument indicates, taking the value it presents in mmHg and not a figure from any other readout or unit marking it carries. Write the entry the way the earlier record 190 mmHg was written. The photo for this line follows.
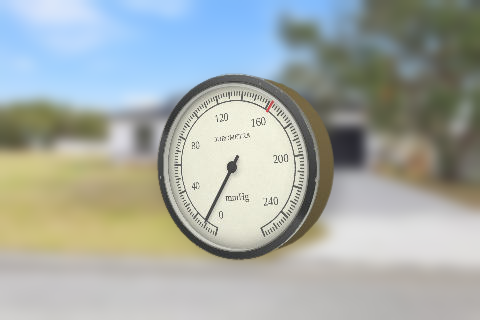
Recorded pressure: 10 mmHg
